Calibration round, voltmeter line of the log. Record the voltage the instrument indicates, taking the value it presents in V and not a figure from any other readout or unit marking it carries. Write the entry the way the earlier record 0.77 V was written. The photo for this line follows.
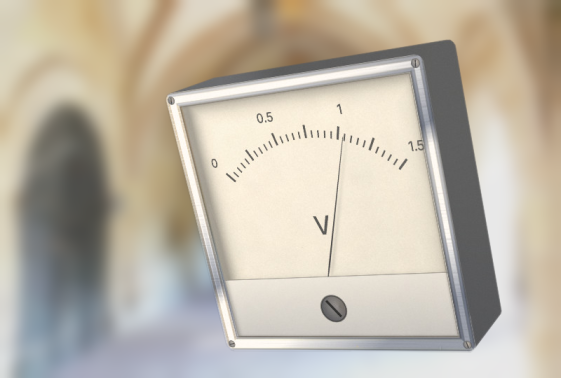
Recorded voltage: 1.05 V
